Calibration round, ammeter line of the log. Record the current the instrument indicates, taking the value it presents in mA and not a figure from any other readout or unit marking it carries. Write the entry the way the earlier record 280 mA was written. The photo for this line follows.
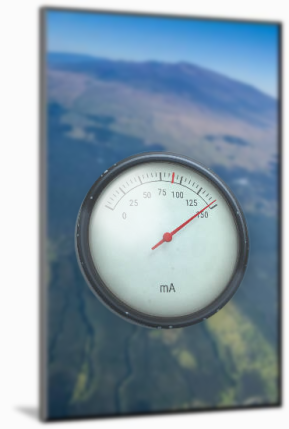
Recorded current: 145 mA
